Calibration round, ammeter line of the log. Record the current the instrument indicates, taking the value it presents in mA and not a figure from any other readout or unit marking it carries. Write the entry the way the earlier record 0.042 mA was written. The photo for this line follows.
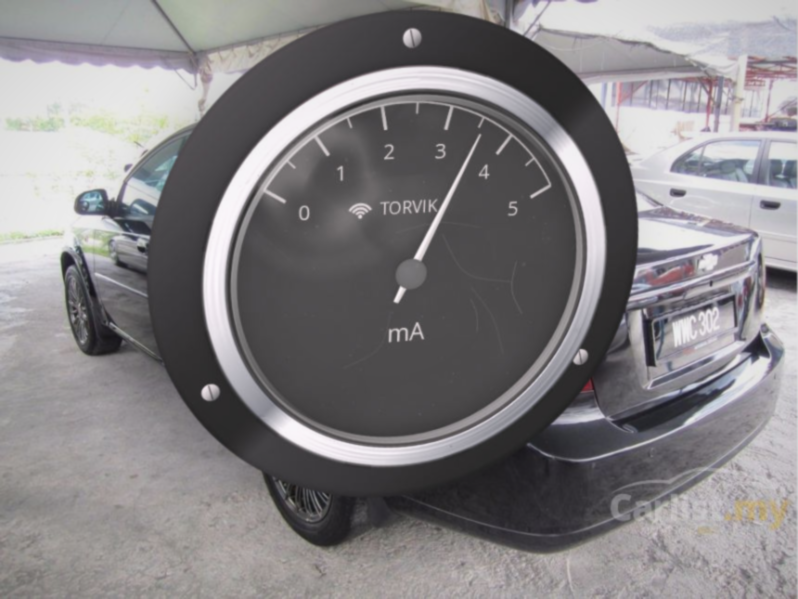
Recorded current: 3.5 mA
